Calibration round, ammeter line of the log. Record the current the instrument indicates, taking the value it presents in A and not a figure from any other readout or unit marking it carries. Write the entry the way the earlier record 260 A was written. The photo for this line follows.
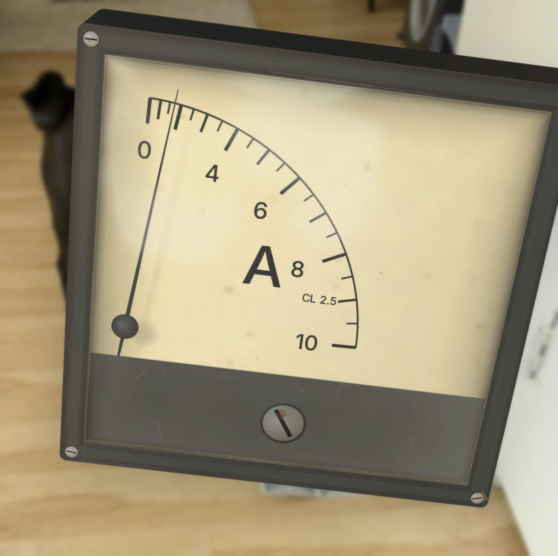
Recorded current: 1.75 A
